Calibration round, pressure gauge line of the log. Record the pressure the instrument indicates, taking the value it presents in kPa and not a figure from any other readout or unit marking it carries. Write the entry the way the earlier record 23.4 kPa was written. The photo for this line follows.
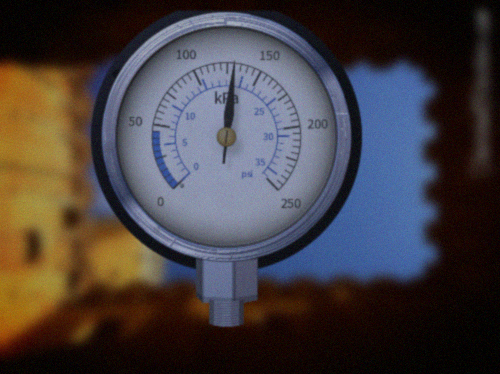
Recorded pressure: 130 kPa
